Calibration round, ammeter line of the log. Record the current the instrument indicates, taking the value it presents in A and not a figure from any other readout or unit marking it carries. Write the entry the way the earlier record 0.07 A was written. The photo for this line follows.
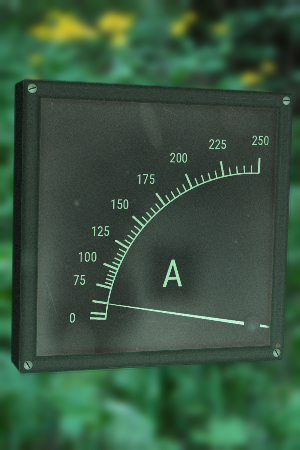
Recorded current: 50 A
